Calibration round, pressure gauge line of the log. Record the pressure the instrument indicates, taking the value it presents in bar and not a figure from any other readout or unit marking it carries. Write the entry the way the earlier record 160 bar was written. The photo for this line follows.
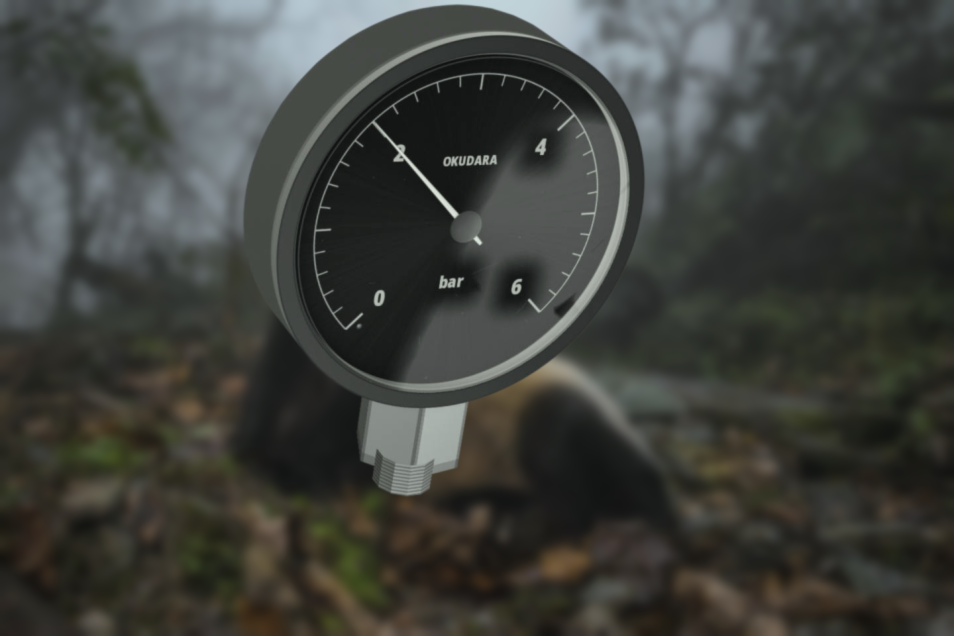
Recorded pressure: 2 bar
